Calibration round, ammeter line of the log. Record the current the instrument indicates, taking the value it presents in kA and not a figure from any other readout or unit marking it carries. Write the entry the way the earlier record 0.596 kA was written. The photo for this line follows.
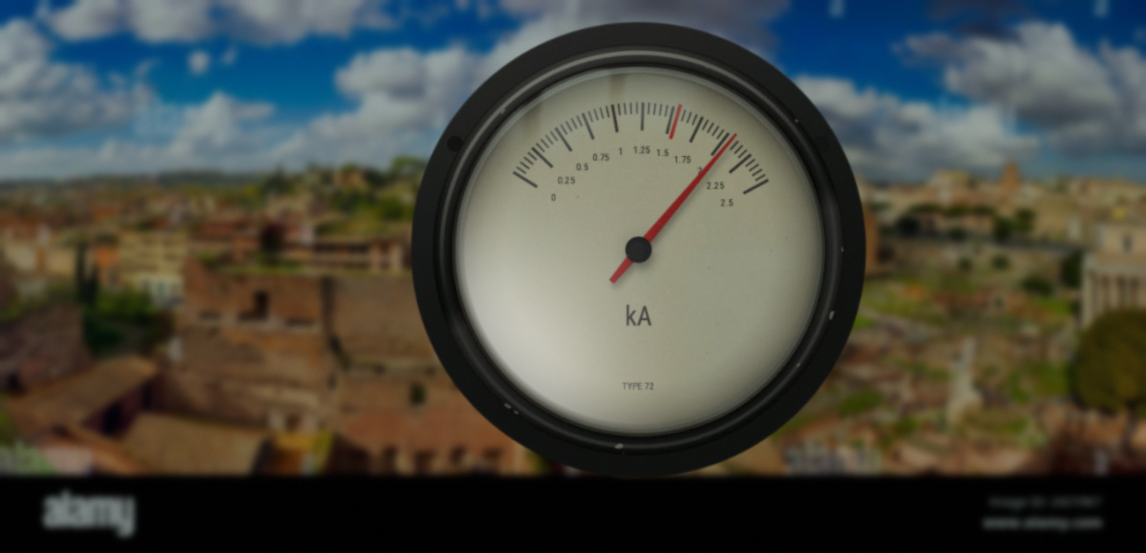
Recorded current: 2.05 kA
